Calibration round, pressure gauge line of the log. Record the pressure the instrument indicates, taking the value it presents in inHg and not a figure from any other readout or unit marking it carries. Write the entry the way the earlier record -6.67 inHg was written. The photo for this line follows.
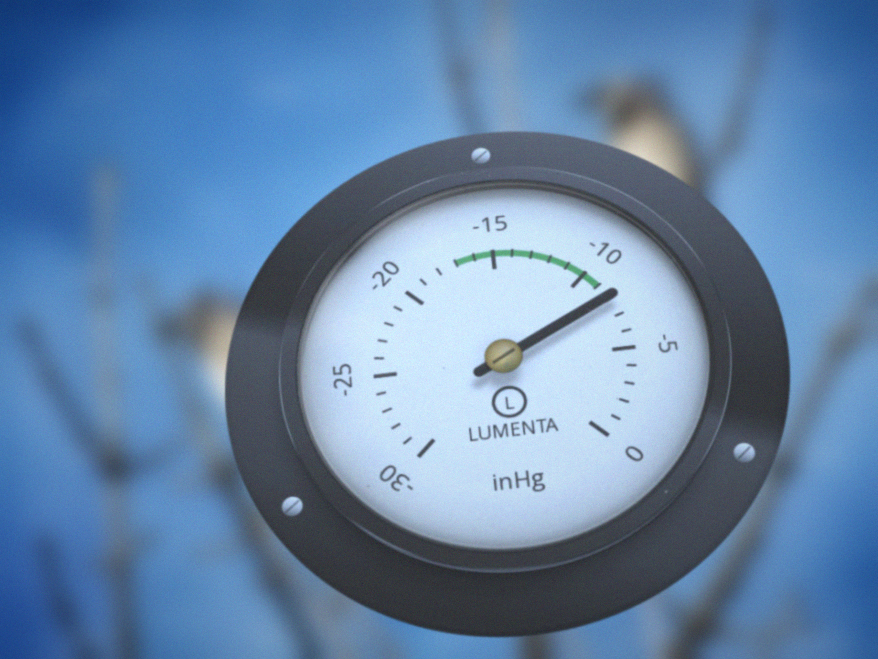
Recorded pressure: -8 inHg
